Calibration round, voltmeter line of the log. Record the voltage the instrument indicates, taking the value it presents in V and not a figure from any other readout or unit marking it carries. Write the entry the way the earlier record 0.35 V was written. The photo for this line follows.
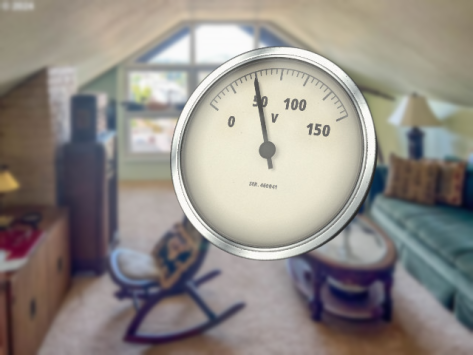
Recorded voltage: 50 V
